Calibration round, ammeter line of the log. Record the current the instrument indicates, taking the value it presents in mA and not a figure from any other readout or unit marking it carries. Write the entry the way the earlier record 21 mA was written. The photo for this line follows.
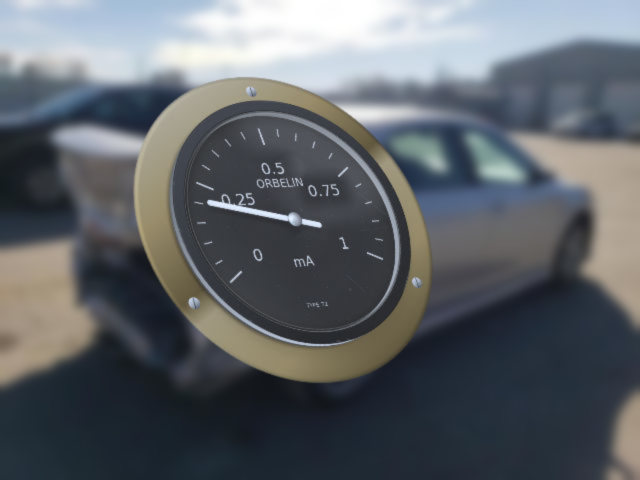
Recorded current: 0.2 mA
